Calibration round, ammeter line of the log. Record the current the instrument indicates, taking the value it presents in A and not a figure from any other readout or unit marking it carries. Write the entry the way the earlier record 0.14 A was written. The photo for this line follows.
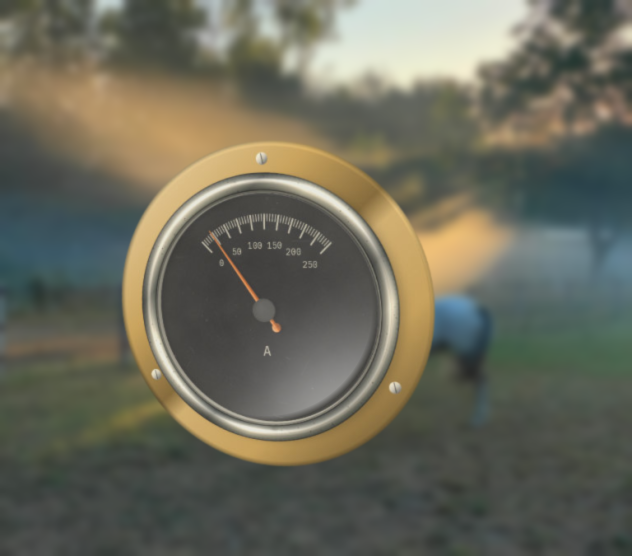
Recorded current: 25 A
